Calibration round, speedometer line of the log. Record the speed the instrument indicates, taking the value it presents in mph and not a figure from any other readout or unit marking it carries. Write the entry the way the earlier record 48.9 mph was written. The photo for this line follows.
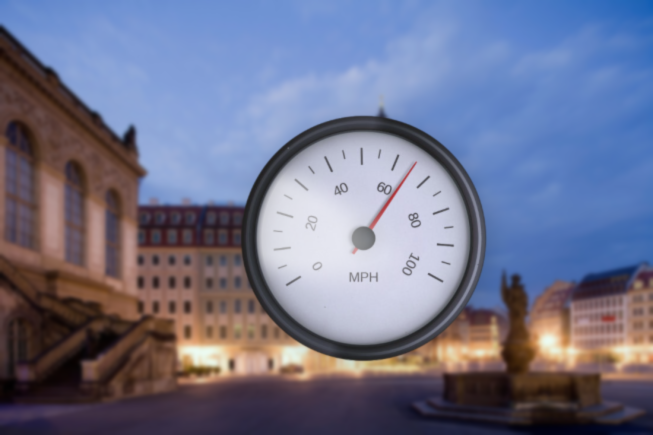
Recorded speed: 65 mph
